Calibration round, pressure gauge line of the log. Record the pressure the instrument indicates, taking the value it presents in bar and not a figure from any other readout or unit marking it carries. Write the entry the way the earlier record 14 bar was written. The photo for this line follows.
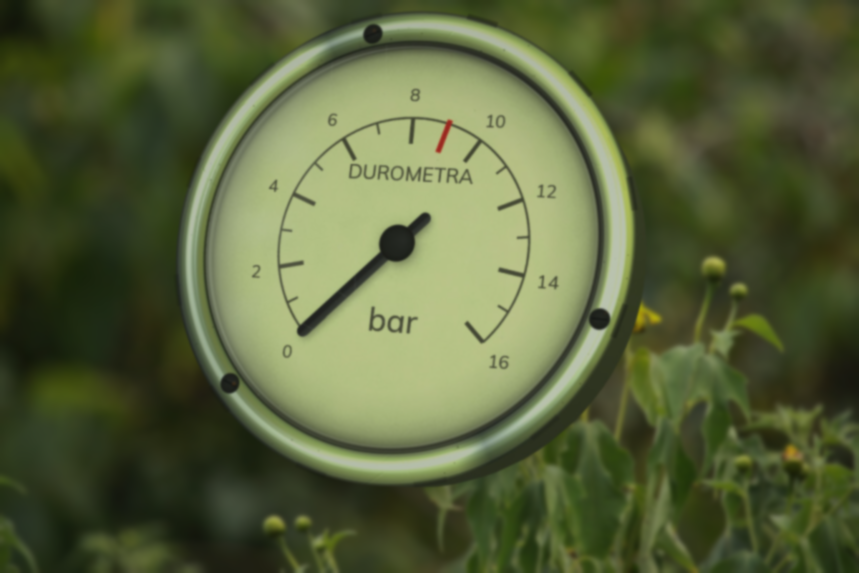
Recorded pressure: 0 bar
